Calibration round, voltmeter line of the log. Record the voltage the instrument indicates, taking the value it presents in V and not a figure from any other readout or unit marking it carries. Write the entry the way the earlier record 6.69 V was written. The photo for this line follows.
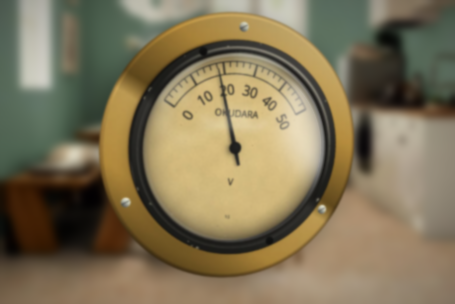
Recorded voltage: 18 V
